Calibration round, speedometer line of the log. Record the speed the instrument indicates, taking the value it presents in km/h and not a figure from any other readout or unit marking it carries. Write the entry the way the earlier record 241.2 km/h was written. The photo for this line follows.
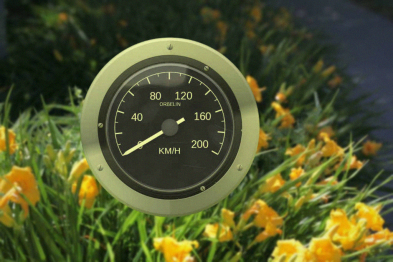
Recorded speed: 0 km/h
